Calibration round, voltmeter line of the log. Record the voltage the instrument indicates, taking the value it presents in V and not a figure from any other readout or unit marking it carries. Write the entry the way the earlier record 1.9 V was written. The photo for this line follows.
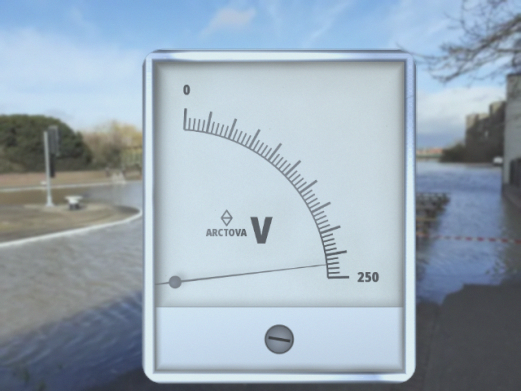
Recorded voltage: 235 V
